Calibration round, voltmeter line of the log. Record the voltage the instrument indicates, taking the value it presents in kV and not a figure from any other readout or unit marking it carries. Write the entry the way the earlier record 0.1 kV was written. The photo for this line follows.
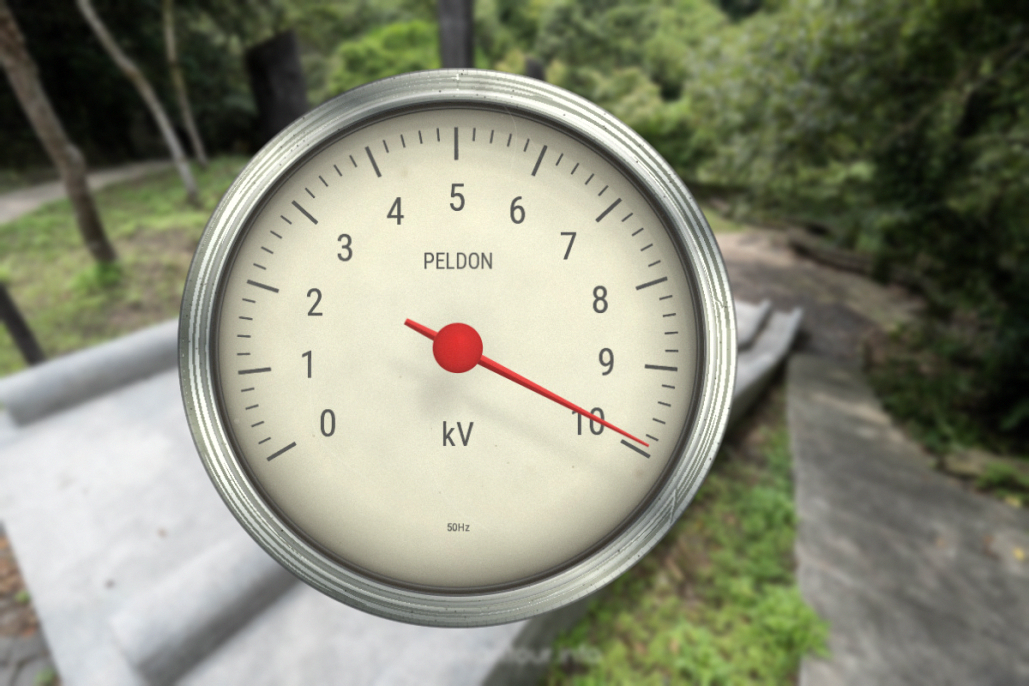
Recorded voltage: 9.9 kV
